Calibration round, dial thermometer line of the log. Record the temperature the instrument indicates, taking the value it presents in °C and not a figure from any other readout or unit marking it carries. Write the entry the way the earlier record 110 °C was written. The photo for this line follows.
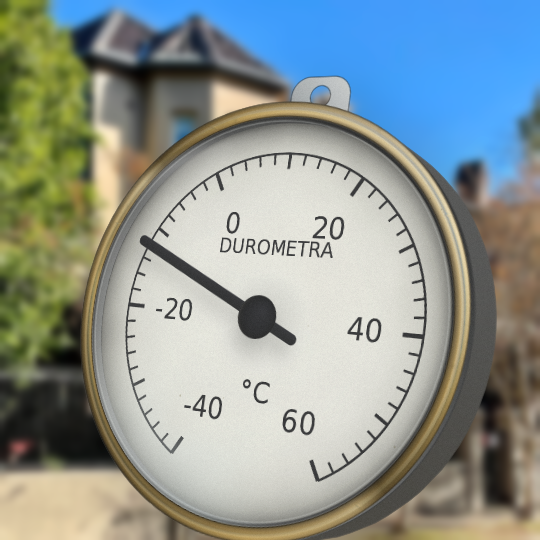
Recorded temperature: -12 °C
